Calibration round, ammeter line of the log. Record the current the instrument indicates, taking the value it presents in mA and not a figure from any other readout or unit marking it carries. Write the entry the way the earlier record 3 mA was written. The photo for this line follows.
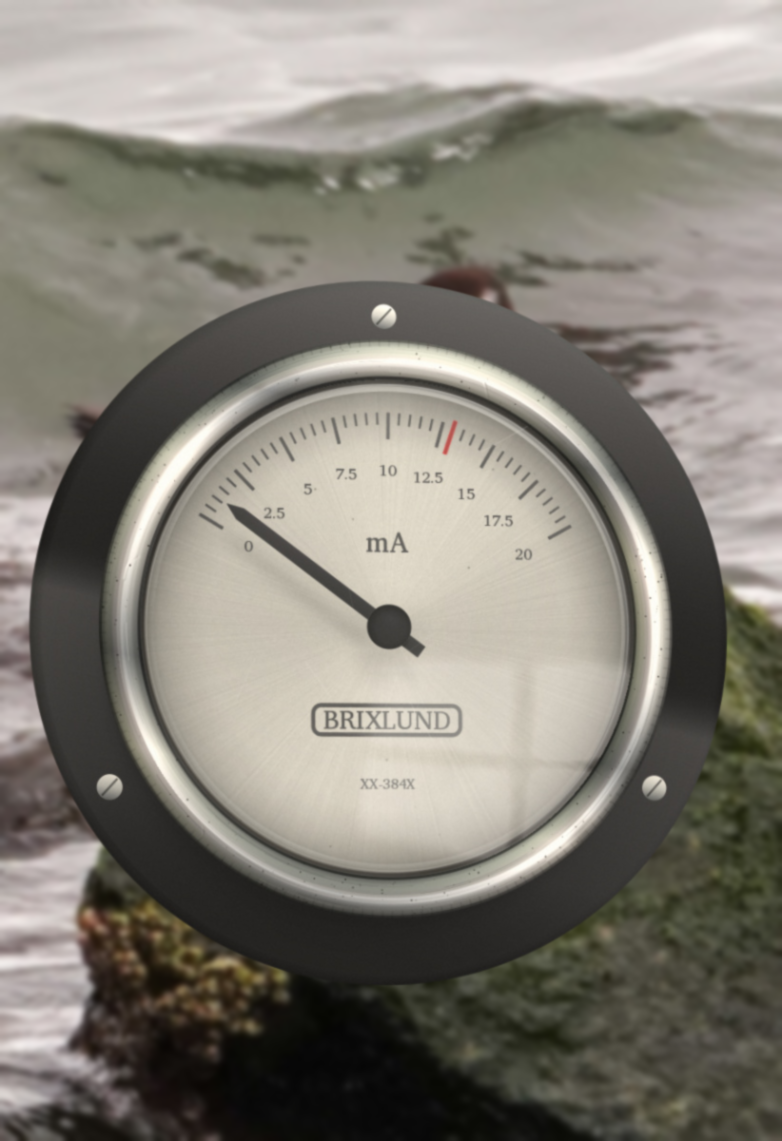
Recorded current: 1 mA
